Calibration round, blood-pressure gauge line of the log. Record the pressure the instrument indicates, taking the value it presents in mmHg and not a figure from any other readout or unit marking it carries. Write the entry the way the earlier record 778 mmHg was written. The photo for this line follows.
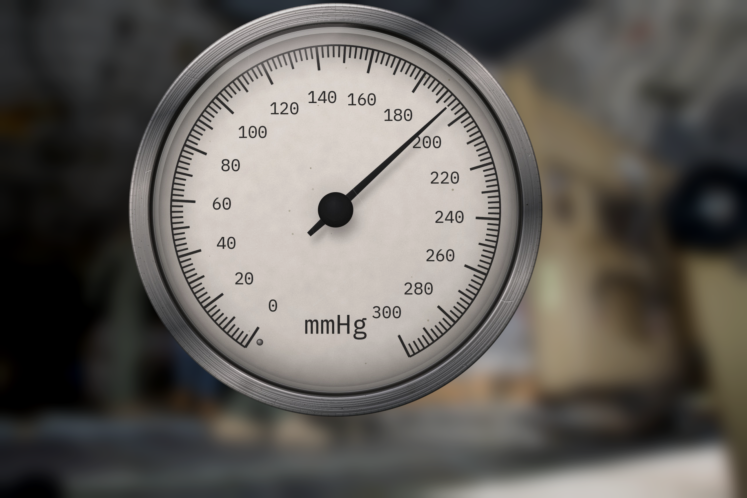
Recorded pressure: 194 mmHg
